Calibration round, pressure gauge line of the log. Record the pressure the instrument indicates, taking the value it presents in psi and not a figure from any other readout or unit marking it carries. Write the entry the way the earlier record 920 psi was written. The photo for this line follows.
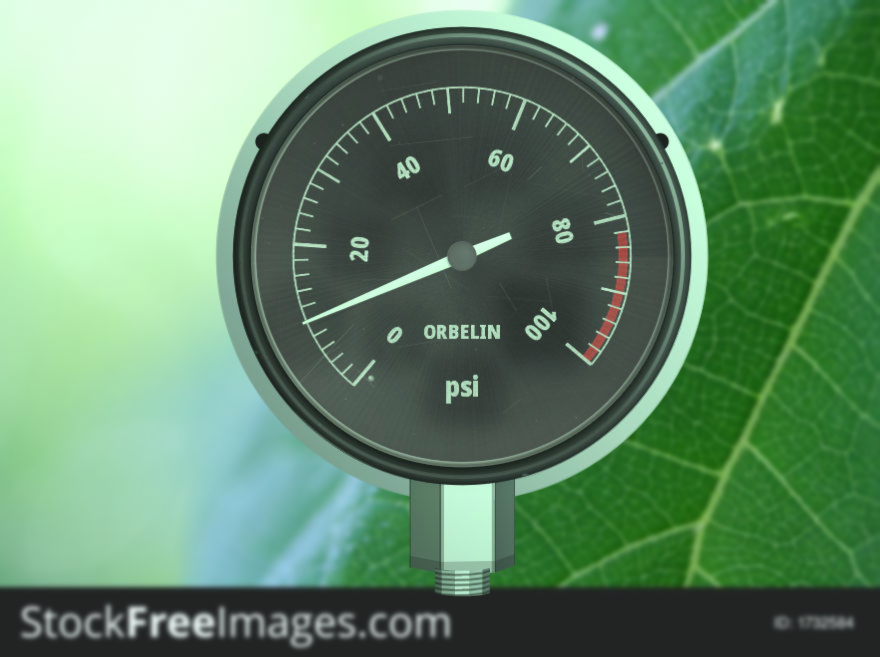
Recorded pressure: 10 psi
